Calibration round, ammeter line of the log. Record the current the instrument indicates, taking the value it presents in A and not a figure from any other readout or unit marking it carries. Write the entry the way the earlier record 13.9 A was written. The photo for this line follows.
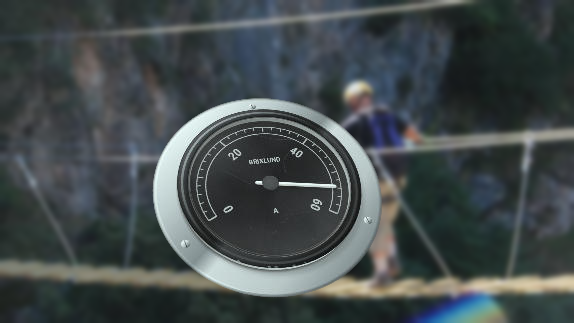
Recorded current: 54 A
